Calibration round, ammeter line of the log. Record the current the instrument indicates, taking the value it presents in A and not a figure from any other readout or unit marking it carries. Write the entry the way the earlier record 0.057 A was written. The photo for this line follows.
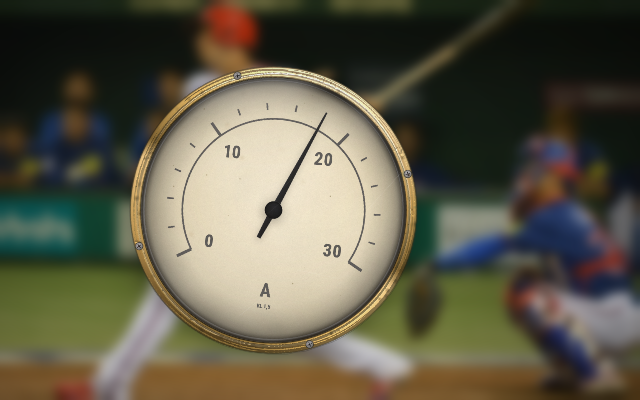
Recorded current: 18 A
